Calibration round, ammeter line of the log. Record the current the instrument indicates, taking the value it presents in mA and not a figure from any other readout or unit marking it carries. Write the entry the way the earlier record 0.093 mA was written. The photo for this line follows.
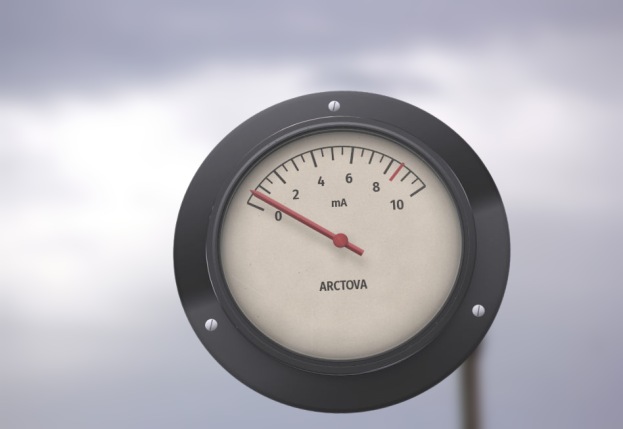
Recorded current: 0.5 mA
